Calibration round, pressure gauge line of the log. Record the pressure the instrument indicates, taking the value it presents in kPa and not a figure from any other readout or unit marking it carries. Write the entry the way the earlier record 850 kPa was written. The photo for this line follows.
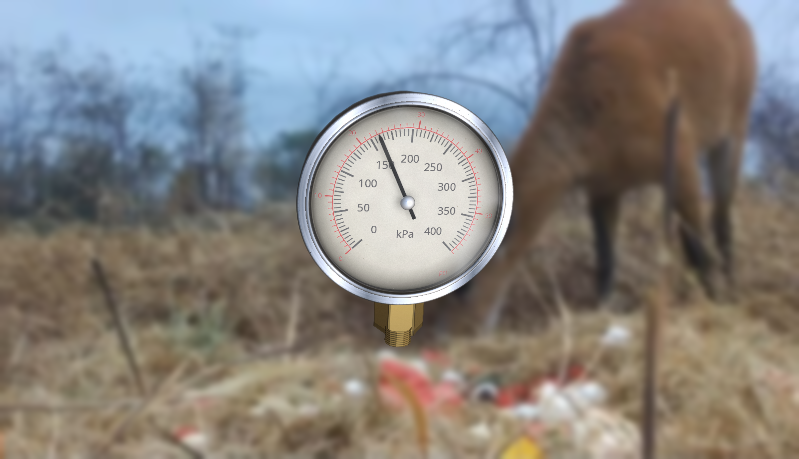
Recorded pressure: 160 kPa
